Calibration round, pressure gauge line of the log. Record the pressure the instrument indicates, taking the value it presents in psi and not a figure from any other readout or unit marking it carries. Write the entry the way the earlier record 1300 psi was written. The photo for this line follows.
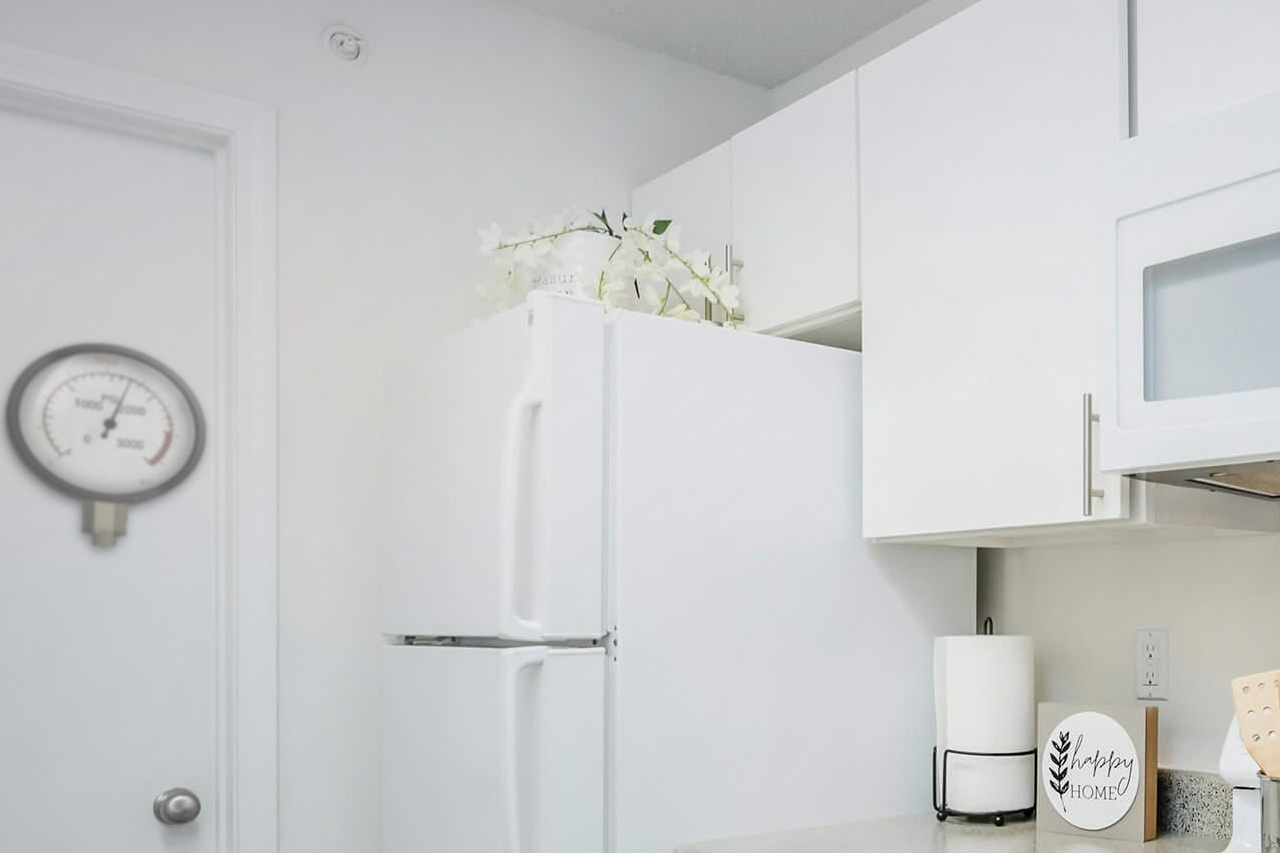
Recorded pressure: 1700 psi
